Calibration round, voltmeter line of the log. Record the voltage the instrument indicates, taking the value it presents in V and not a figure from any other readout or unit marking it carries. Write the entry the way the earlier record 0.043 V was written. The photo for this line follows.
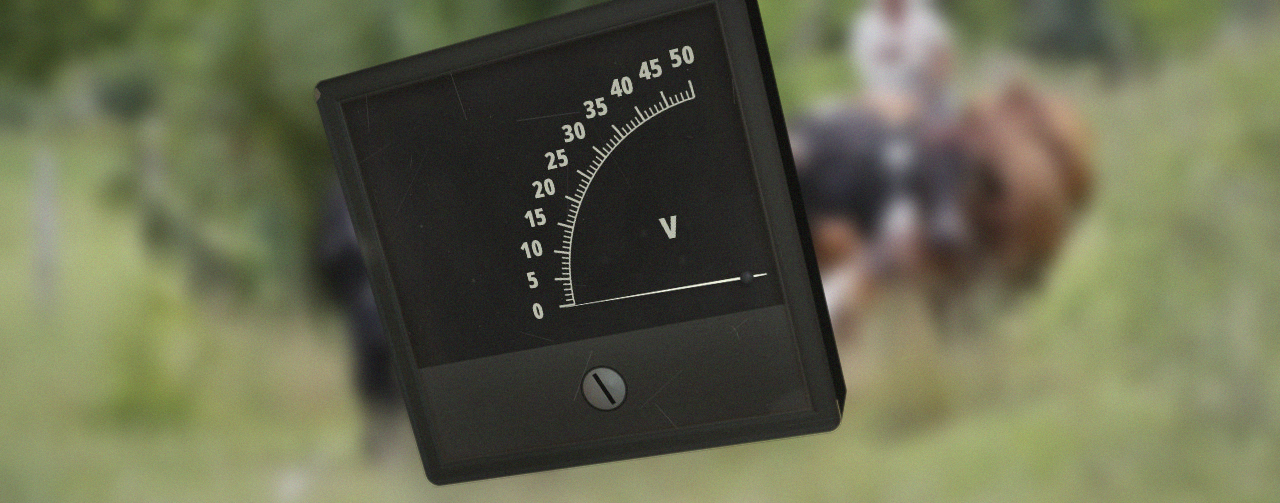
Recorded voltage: 0 V
